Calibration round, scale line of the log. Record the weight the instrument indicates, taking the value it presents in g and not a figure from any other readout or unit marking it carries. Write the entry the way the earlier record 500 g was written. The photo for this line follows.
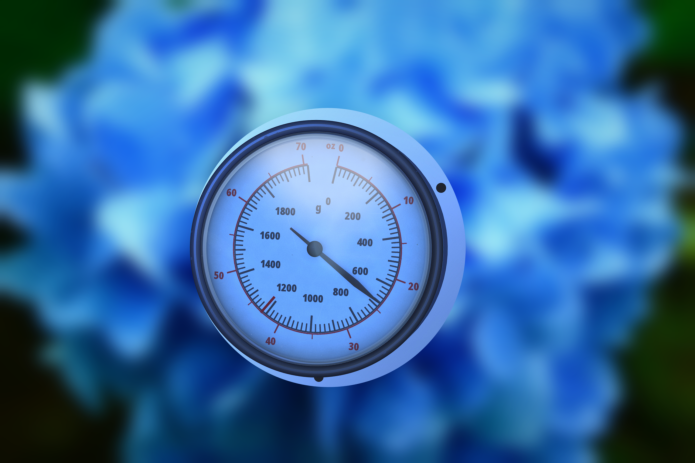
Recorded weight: 680 g
